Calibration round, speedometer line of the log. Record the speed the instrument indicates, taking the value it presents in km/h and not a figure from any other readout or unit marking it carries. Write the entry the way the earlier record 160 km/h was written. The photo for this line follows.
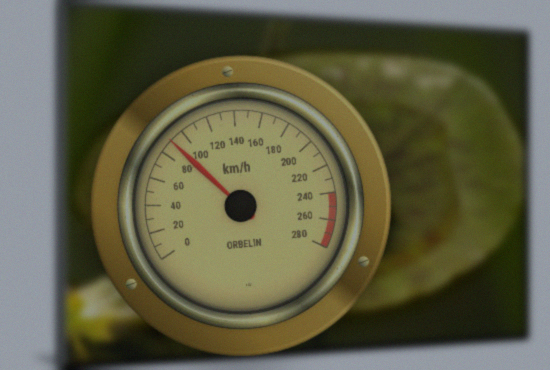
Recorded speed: 90 km/h
